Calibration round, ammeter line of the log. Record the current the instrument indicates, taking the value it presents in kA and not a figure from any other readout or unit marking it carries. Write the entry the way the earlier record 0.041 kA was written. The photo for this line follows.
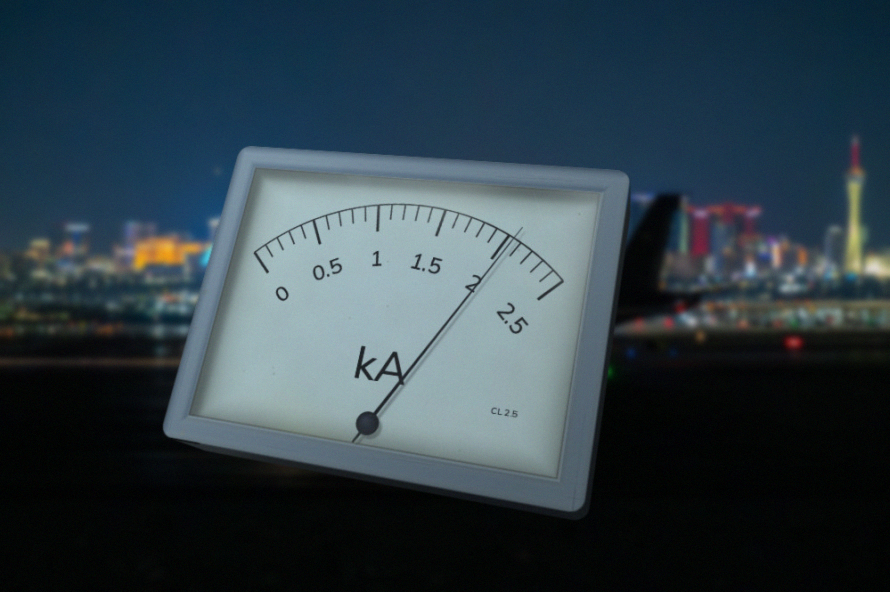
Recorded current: 2.05 kA
